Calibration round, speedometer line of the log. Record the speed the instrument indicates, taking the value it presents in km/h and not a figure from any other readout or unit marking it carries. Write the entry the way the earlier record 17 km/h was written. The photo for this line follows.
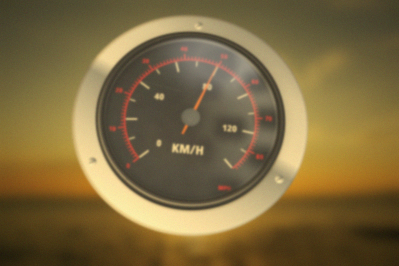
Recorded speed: 80 km/h
